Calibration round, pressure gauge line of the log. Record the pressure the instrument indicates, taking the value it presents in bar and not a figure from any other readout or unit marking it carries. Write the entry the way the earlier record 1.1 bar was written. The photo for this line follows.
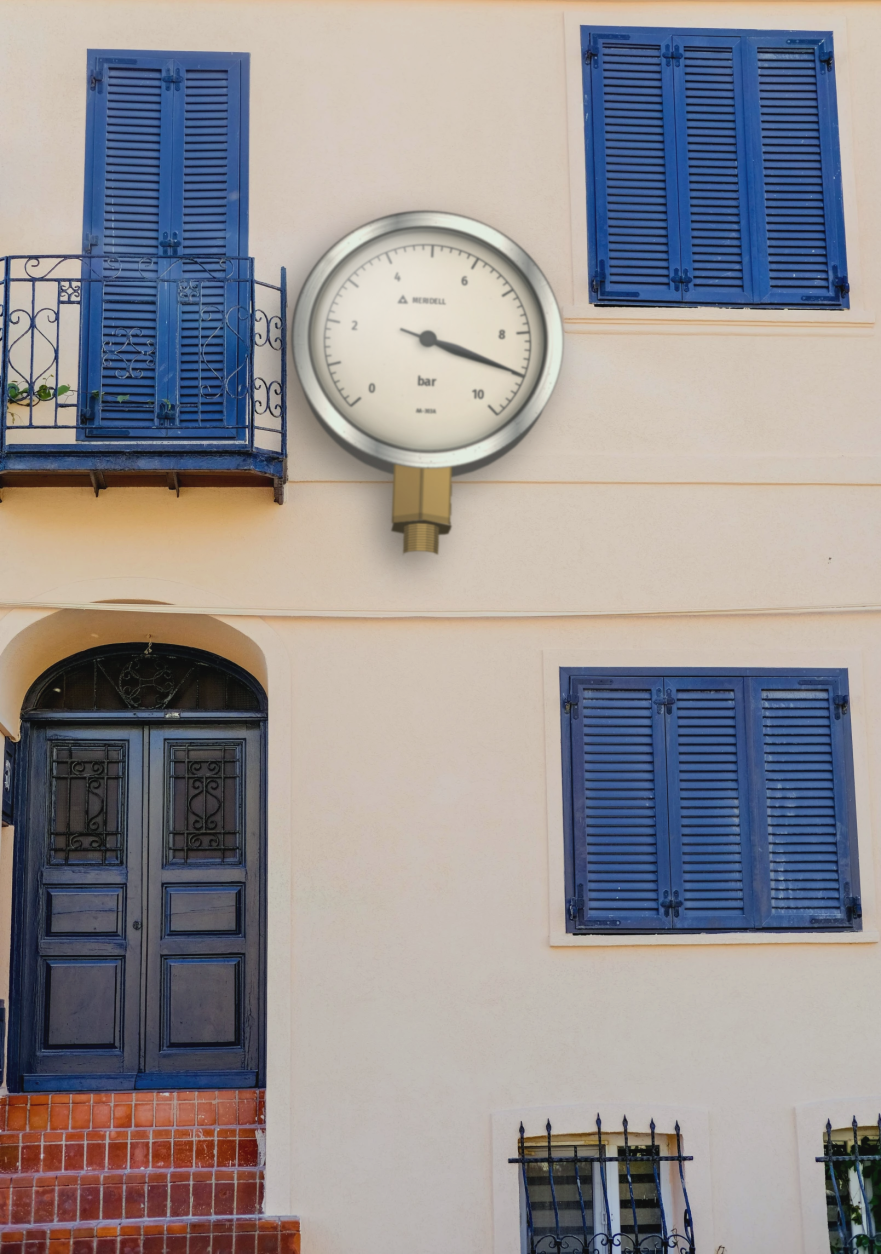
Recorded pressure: 9 bar
